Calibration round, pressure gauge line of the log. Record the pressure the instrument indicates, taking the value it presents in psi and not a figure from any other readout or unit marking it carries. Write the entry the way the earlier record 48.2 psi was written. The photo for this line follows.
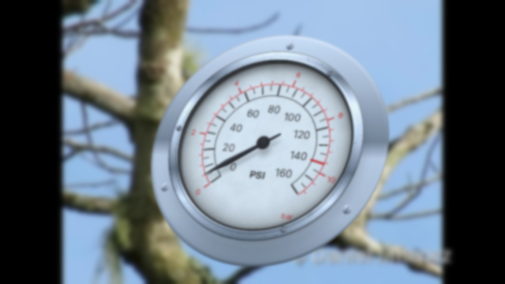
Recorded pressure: 5 psi
